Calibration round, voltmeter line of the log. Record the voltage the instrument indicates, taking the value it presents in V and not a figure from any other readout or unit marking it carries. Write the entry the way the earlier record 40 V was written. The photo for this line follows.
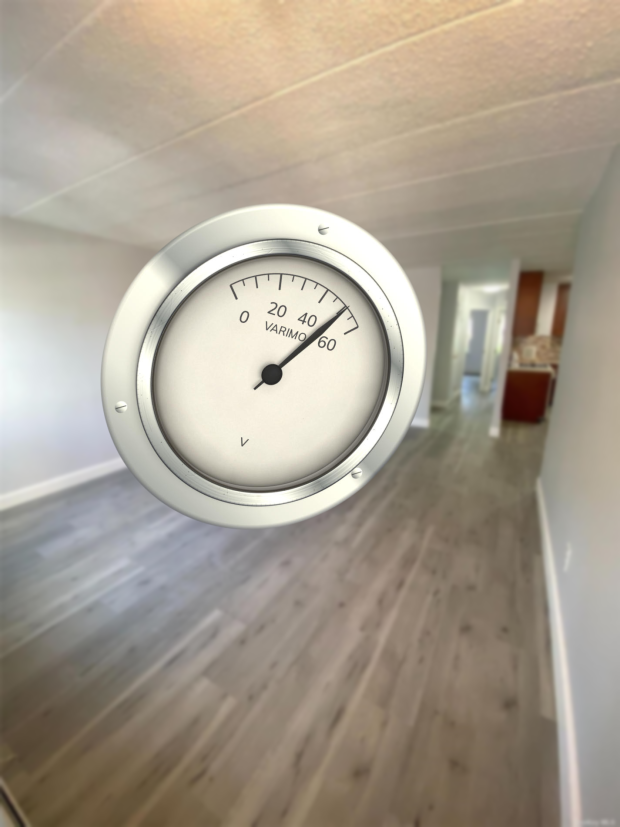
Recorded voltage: 50 V
